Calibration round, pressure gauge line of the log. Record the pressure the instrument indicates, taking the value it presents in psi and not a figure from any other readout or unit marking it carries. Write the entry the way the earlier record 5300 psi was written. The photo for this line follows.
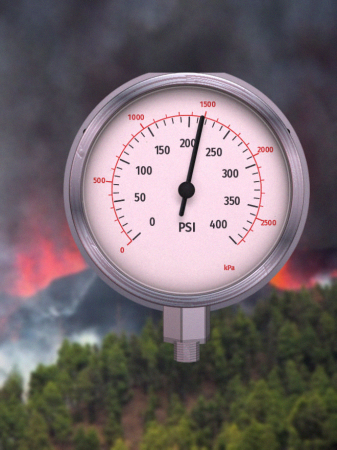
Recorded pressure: 215 psi
